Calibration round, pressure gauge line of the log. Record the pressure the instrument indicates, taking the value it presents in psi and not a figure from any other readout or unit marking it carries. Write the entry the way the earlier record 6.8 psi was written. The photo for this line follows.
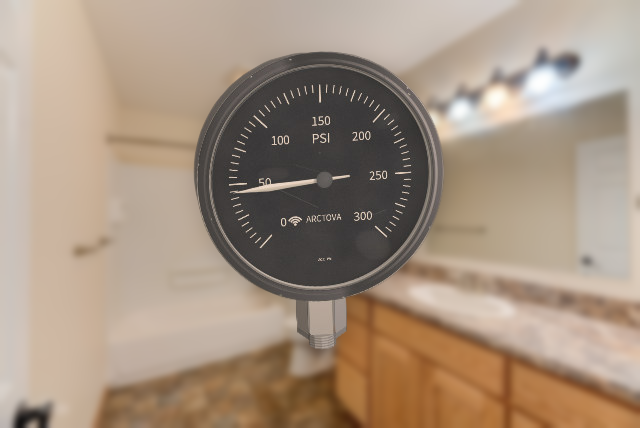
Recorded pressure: 45 psi
